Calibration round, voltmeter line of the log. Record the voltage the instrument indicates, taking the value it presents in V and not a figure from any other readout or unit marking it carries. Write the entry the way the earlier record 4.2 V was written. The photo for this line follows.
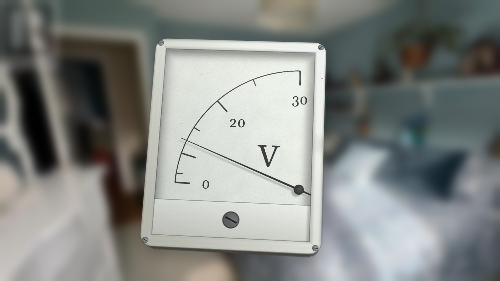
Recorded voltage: 12.5 V
